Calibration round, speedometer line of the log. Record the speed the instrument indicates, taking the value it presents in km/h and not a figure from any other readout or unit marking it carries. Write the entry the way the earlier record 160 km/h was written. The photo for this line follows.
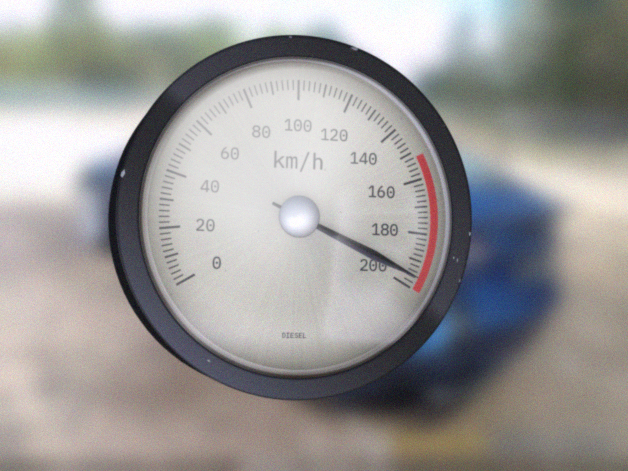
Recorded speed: 196 km/h
